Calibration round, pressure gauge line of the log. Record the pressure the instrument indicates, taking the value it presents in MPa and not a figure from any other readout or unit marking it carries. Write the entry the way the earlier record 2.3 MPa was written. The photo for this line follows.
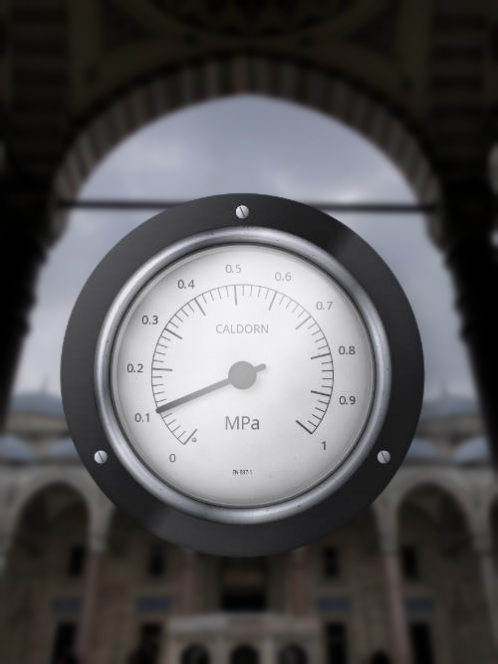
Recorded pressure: 0.1 MPa
